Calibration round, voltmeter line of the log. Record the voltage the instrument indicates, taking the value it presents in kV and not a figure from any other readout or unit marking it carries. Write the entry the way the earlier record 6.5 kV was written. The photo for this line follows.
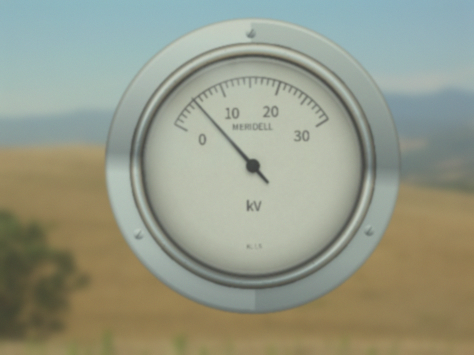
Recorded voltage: 5 kV
